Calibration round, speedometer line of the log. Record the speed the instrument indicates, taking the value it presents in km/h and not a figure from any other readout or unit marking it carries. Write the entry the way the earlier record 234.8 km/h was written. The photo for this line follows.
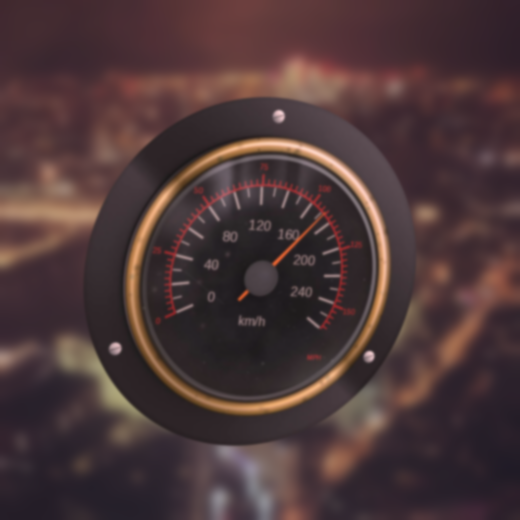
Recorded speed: 170 km/h
